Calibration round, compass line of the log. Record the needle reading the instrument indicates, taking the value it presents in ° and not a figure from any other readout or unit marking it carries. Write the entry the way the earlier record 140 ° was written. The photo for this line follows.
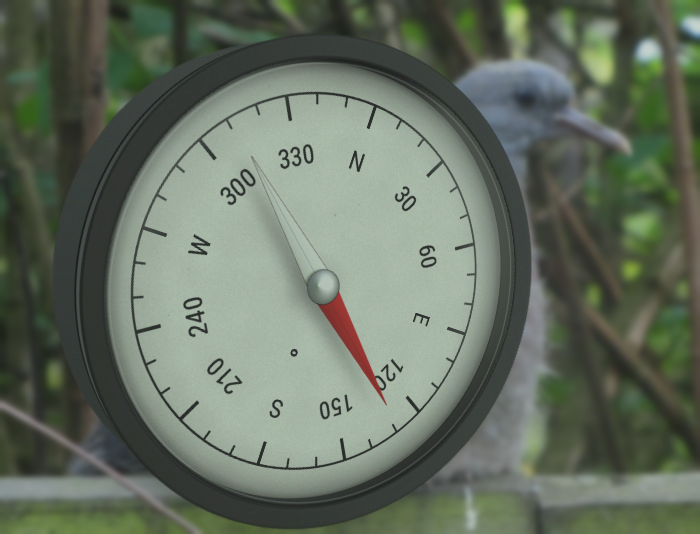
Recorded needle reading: 130 °
